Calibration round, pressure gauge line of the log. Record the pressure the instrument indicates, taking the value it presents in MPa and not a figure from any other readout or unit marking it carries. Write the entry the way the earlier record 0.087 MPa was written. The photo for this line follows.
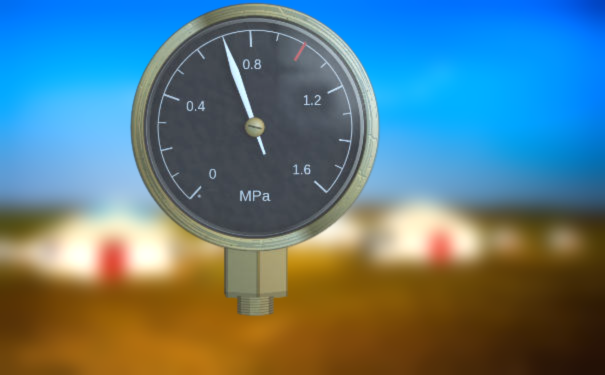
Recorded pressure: 0.7 MPa
